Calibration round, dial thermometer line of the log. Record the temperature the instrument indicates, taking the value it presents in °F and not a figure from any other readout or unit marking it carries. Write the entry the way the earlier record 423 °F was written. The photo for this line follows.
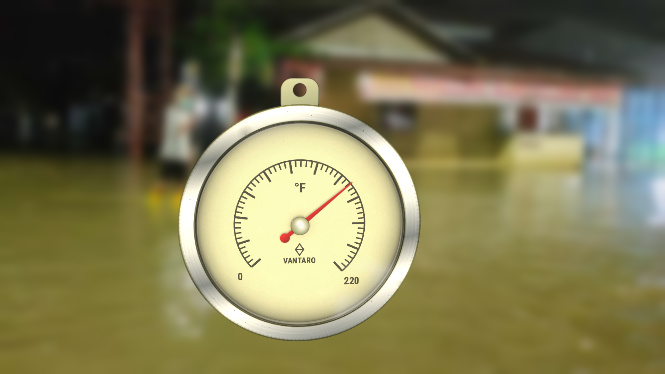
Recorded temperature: 148 °F
